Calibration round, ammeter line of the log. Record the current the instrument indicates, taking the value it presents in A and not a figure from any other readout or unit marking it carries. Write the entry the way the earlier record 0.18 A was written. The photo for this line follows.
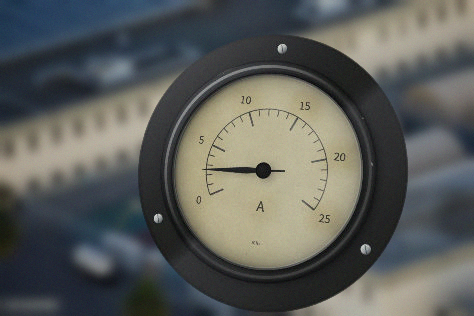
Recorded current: 2.5 A
